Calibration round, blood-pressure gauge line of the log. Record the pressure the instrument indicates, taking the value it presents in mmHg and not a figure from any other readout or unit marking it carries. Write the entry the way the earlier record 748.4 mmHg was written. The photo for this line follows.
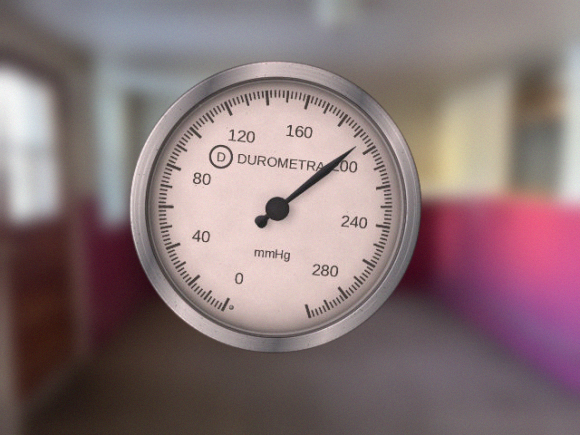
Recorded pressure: 194 mmHg
